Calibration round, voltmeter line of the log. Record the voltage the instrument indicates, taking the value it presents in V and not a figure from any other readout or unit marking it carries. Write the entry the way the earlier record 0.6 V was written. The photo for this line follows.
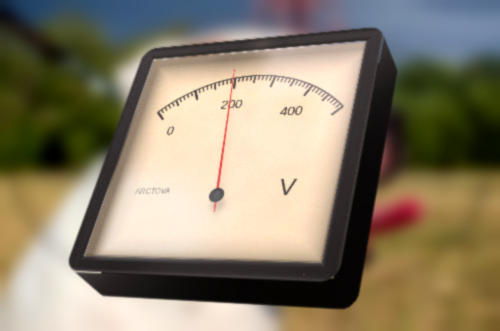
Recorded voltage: 200 V
